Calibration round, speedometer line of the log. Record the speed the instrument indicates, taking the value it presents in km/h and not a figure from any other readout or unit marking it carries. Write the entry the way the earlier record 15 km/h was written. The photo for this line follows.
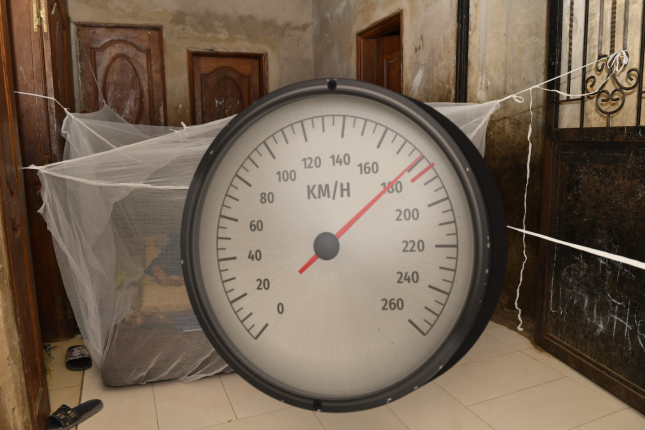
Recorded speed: 180 km/h
